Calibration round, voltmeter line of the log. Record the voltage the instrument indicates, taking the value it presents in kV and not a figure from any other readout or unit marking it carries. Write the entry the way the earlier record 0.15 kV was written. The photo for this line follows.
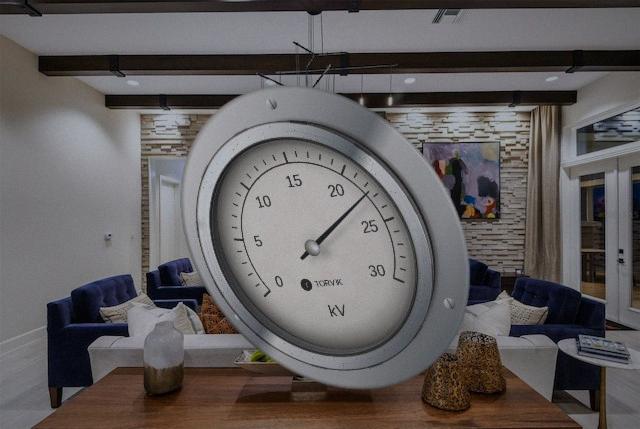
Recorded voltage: 22.5 kV
